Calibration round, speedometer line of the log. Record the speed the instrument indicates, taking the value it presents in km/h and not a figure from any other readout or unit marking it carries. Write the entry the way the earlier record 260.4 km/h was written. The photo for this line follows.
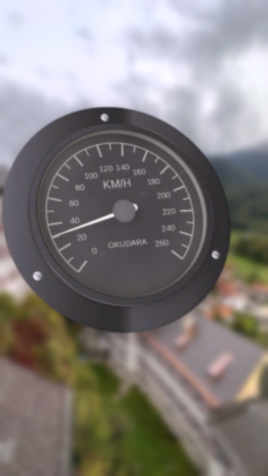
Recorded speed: 30 km/h
